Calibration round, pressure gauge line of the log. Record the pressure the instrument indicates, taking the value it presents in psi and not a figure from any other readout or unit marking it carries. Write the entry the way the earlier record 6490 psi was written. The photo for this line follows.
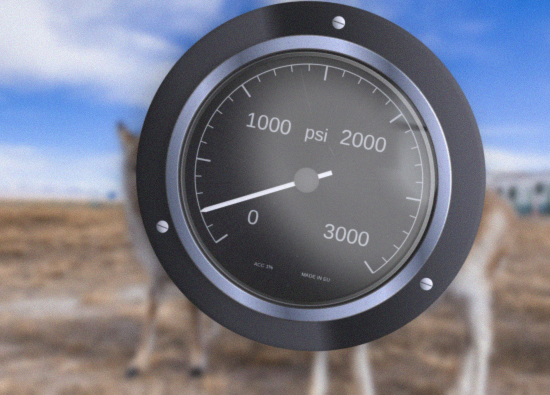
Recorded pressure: 200 psi
